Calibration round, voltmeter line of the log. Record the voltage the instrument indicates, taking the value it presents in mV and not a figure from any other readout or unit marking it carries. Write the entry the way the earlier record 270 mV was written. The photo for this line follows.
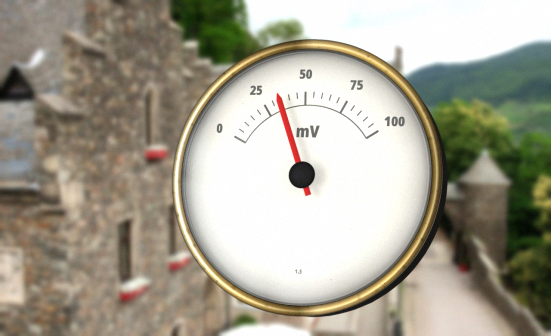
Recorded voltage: 35 mV
